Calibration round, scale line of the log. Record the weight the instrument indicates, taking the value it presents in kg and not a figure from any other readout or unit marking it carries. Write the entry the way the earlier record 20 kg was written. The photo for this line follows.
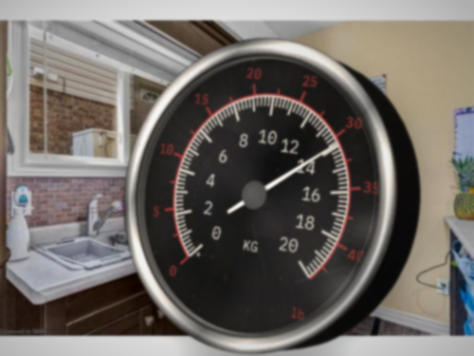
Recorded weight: 14 kg
